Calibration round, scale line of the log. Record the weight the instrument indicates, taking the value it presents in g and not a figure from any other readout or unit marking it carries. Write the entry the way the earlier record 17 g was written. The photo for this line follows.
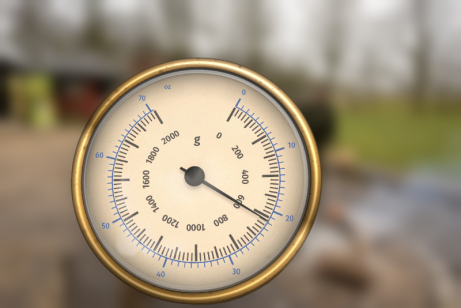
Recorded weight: 620 g
